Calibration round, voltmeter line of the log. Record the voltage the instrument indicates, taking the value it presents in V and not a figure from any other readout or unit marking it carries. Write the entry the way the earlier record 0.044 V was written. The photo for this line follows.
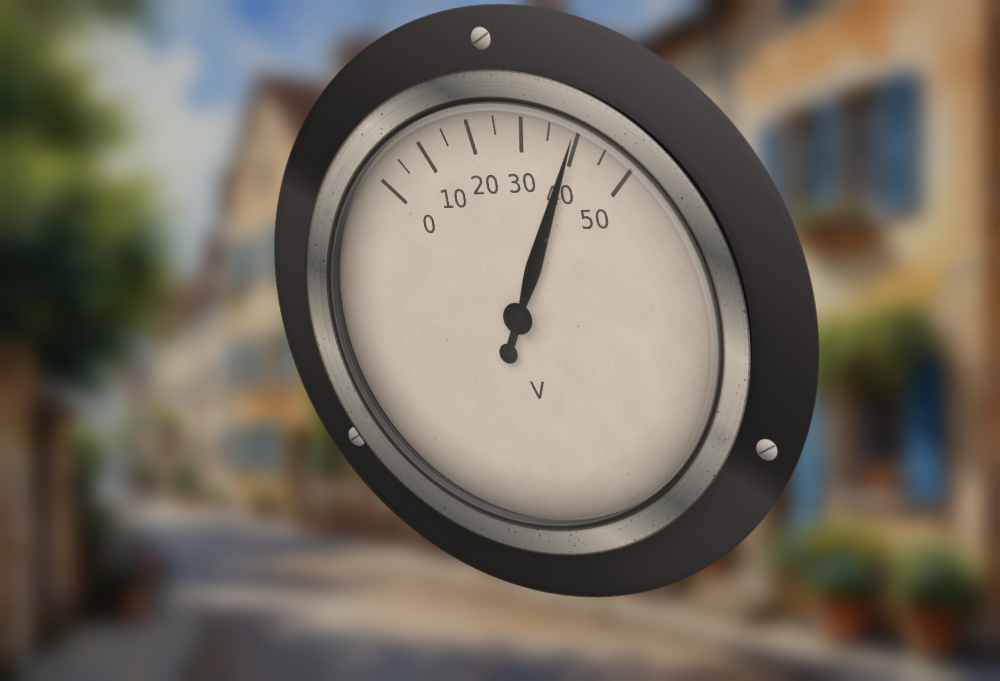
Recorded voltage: 40 V
